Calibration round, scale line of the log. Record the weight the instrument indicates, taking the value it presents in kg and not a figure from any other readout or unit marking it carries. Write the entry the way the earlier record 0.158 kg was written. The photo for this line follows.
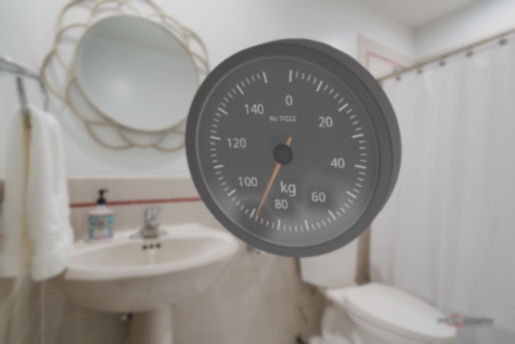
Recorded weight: 88 kg
